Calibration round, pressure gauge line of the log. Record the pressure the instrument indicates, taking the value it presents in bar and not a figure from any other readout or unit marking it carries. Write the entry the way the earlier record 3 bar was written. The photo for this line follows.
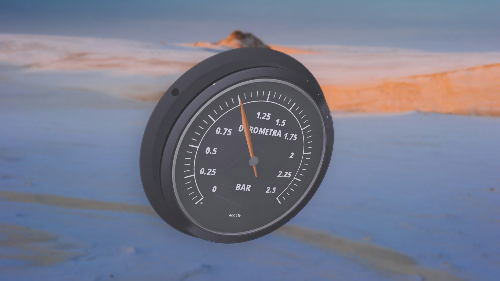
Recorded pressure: 1 bar
